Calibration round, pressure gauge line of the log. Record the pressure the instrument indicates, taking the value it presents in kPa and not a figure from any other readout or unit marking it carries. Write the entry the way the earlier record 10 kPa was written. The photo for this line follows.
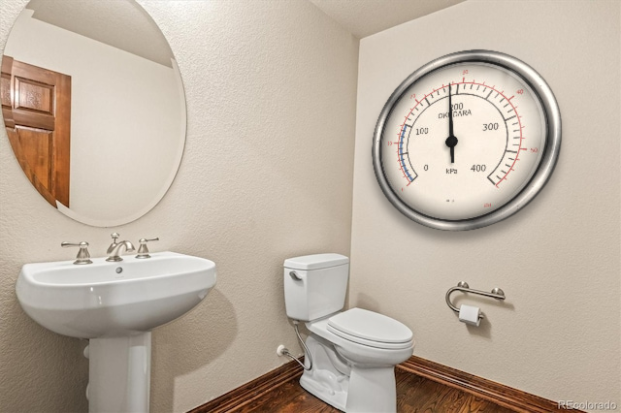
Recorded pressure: 190 kPa
